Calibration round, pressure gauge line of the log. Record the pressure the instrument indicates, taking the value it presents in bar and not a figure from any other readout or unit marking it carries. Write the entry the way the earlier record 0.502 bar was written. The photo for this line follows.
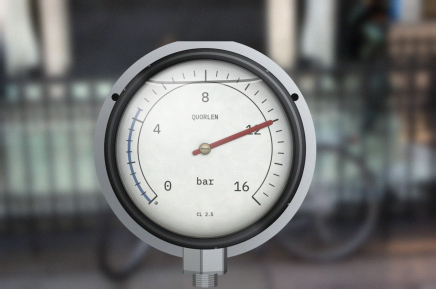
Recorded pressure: 12 bar
